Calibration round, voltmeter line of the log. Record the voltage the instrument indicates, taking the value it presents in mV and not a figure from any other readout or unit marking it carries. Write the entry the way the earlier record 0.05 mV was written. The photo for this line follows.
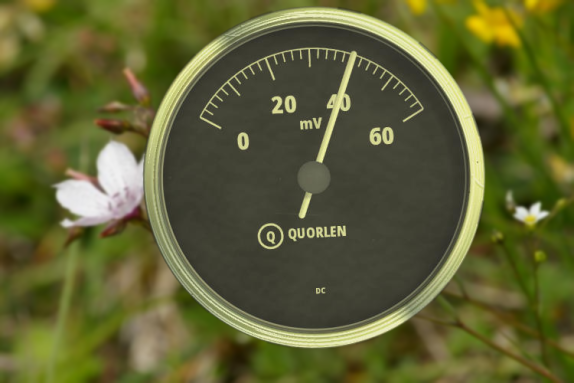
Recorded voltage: 40 mV
